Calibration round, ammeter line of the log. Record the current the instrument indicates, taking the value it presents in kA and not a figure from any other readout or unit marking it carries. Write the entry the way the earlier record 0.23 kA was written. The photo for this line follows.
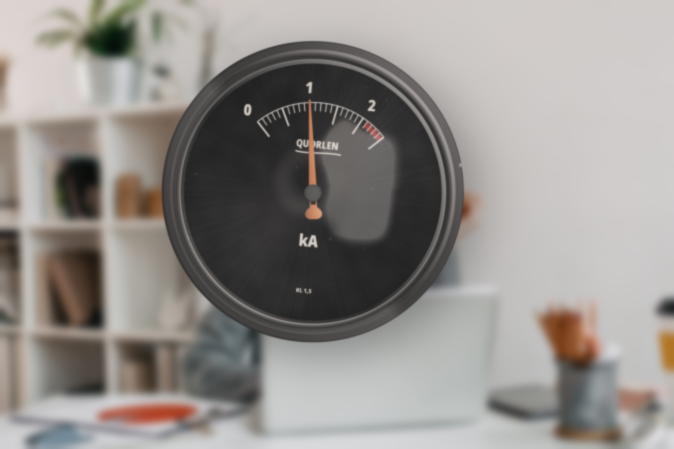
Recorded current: 1 kA
